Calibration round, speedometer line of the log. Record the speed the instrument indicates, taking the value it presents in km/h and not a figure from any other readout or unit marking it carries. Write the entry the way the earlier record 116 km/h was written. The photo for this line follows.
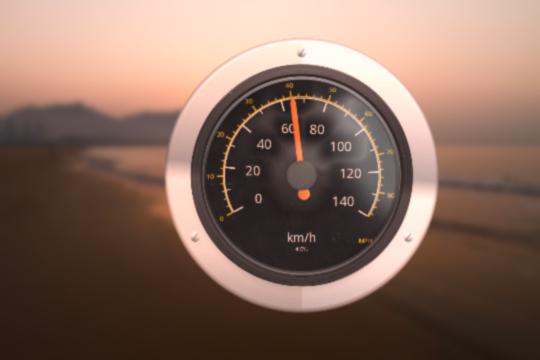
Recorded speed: 65 km/h
